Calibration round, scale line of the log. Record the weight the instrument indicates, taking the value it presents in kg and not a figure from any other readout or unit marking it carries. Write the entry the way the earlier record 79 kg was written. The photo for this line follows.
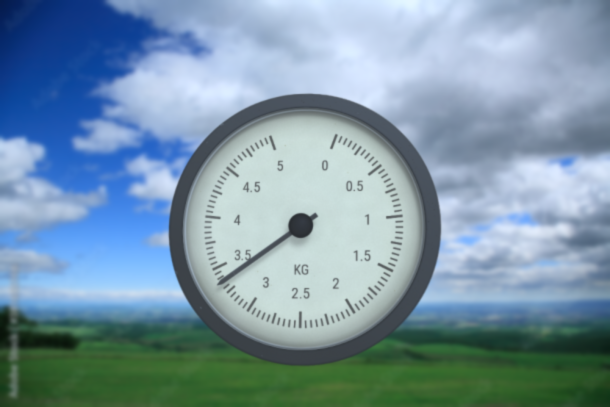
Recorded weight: 3.35 kg
